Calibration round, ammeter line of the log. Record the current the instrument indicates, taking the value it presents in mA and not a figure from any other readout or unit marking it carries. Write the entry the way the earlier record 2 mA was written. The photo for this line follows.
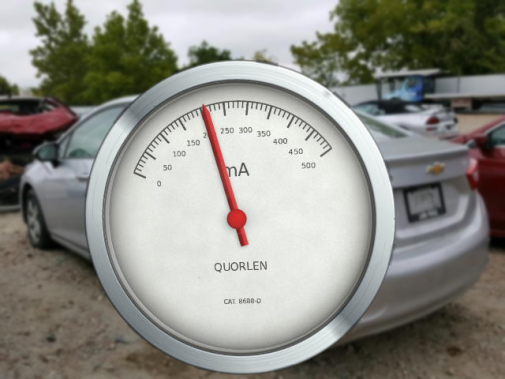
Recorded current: 210 mA
